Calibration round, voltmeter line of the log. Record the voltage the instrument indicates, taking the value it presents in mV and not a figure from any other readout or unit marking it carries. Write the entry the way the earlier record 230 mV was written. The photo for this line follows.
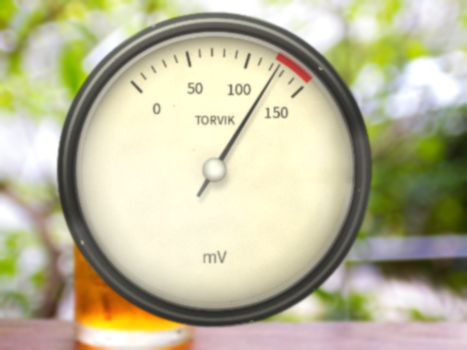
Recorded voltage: 125 mV
